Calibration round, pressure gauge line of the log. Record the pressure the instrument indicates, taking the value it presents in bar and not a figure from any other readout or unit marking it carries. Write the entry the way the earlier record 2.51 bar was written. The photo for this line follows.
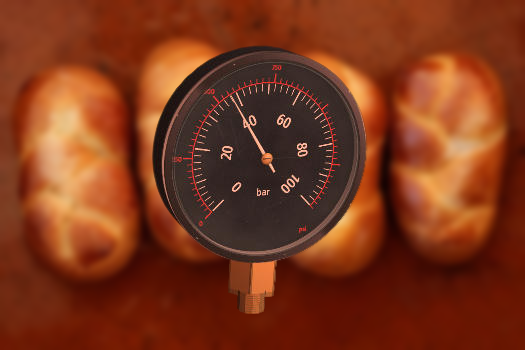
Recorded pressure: 38 bar
